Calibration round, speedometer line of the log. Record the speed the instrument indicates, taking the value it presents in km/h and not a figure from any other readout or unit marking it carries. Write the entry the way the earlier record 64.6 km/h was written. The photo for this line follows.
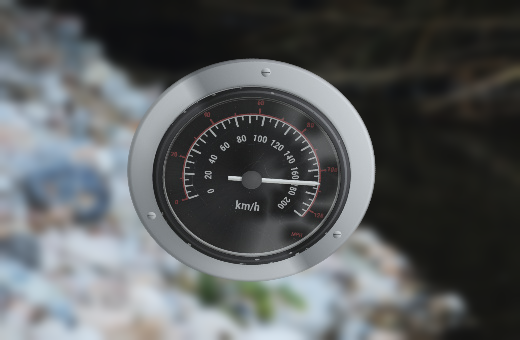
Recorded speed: 170 km/h
